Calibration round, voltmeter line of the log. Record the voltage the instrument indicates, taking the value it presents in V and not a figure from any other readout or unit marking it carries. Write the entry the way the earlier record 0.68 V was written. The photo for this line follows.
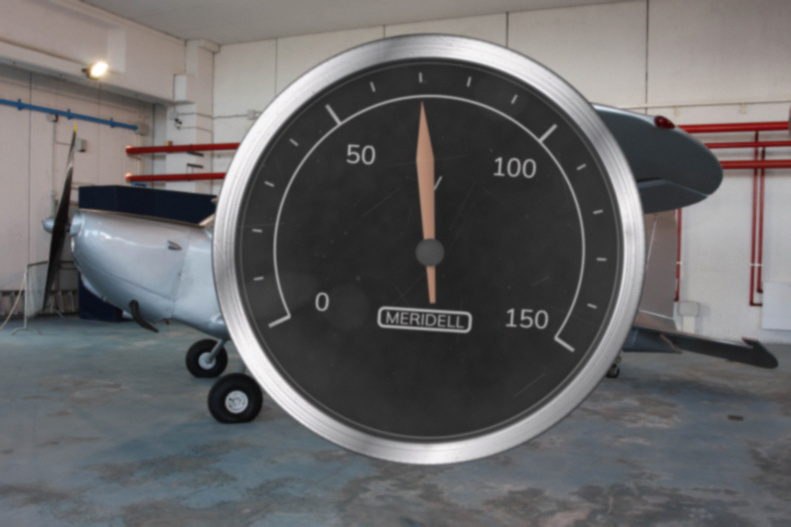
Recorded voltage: 70 V
